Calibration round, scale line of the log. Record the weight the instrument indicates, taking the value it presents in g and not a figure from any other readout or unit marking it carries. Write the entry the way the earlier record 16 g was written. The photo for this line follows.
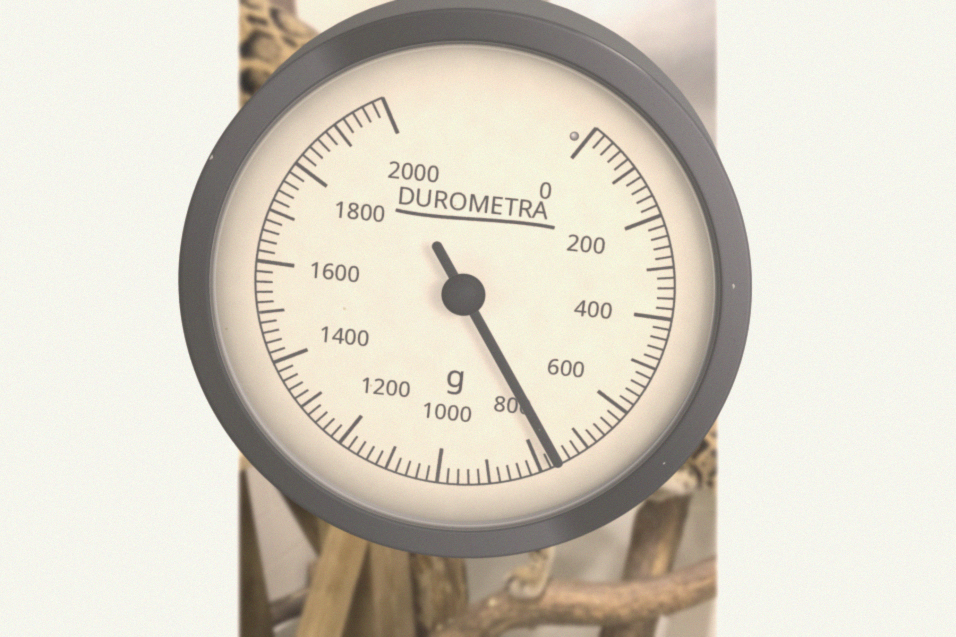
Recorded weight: 760 g
